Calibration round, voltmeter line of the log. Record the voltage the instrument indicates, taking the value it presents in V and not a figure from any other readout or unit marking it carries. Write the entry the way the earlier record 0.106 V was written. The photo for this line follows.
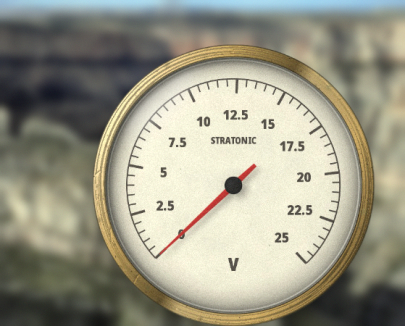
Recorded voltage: 0 V
